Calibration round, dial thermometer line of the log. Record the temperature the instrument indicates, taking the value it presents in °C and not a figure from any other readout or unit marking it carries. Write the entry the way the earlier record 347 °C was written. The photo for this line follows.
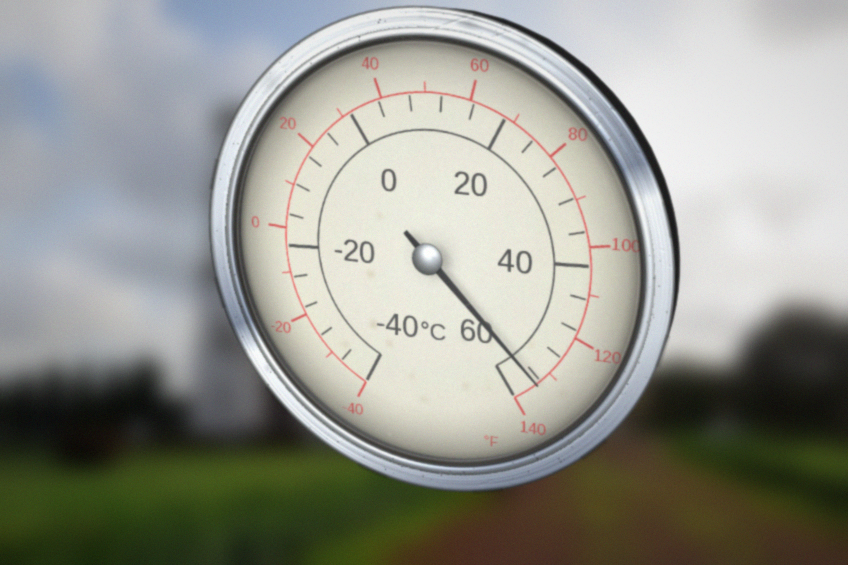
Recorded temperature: 56 °C
